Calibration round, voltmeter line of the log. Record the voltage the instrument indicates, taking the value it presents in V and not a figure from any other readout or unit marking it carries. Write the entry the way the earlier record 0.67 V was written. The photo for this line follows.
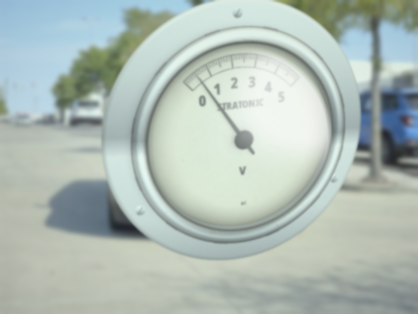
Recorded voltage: 0.5 V
